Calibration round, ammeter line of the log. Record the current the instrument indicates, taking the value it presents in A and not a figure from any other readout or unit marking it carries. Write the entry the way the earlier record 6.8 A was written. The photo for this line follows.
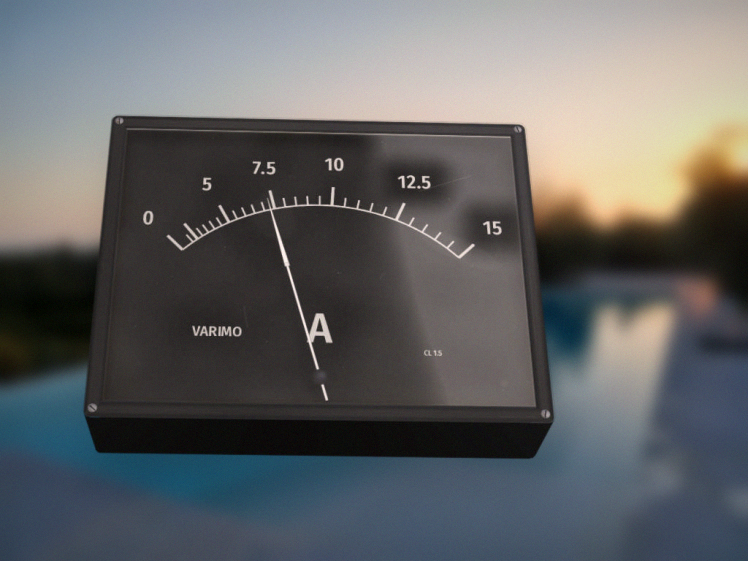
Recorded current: 7.25 A
